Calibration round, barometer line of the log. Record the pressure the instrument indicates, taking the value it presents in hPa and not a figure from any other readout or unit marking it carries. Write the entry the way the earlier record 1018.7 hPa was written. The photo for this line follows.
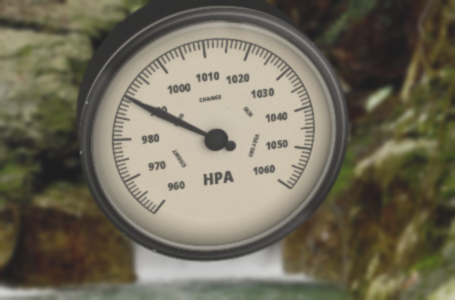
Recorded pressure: 990 hPa
